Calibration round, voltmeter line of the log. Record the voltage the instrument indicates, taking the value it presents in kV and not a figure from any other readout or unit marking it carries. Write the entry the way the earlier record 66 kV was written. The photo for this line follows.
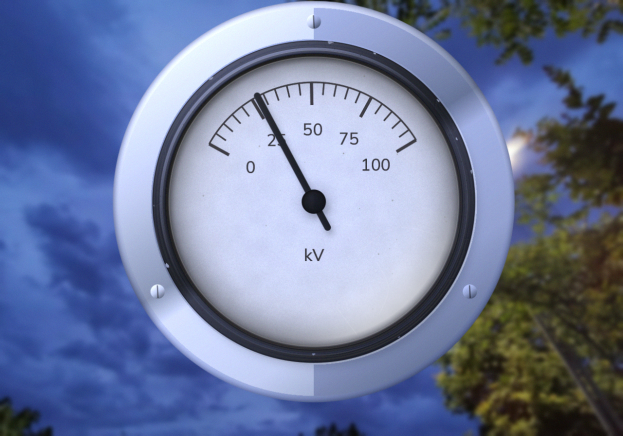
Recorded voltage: 27.5 kV
